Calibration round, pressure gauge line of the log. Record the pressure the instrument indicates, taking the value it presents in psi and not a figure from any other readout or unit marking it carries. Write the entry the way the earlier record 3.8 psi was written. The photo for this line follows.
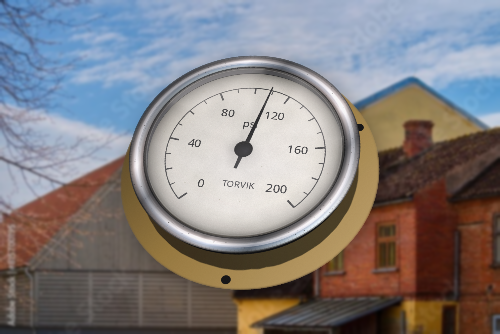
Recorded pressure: 110 psi
